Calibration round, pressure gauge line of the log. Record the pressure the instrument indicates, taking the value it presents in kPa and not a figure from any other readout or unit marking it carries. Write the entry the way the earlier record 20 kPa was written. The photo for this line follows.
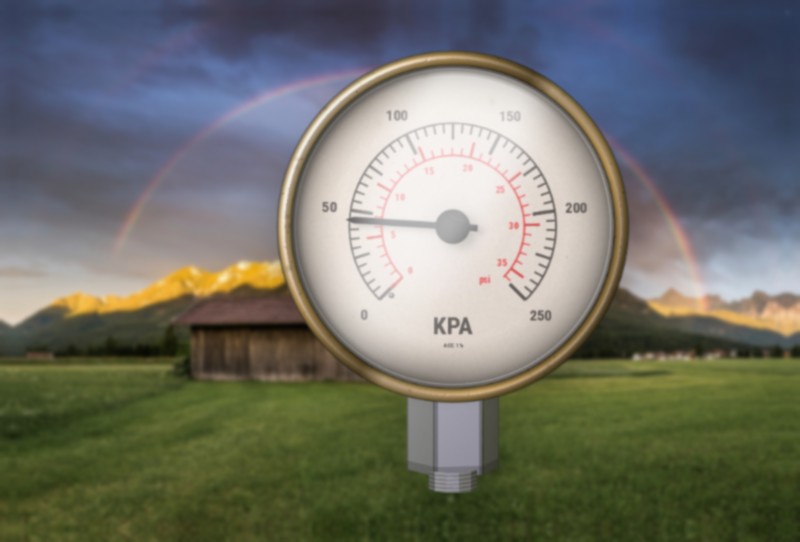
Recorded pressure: 45 kPa
